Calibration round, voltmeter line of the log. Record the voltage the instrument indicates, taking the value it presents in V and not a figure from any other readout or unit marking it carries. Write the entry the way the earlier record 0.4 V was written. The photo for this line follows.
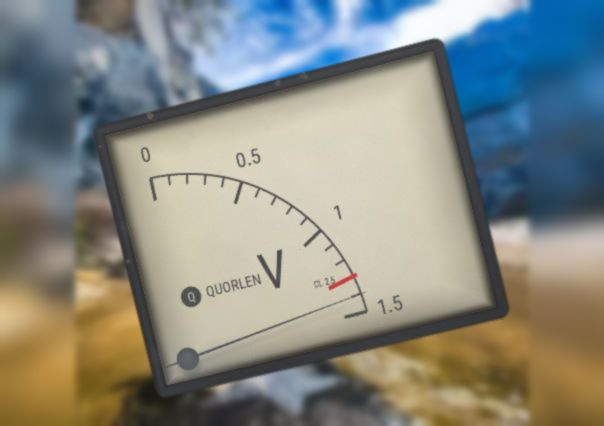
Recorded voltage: 1.4 V
